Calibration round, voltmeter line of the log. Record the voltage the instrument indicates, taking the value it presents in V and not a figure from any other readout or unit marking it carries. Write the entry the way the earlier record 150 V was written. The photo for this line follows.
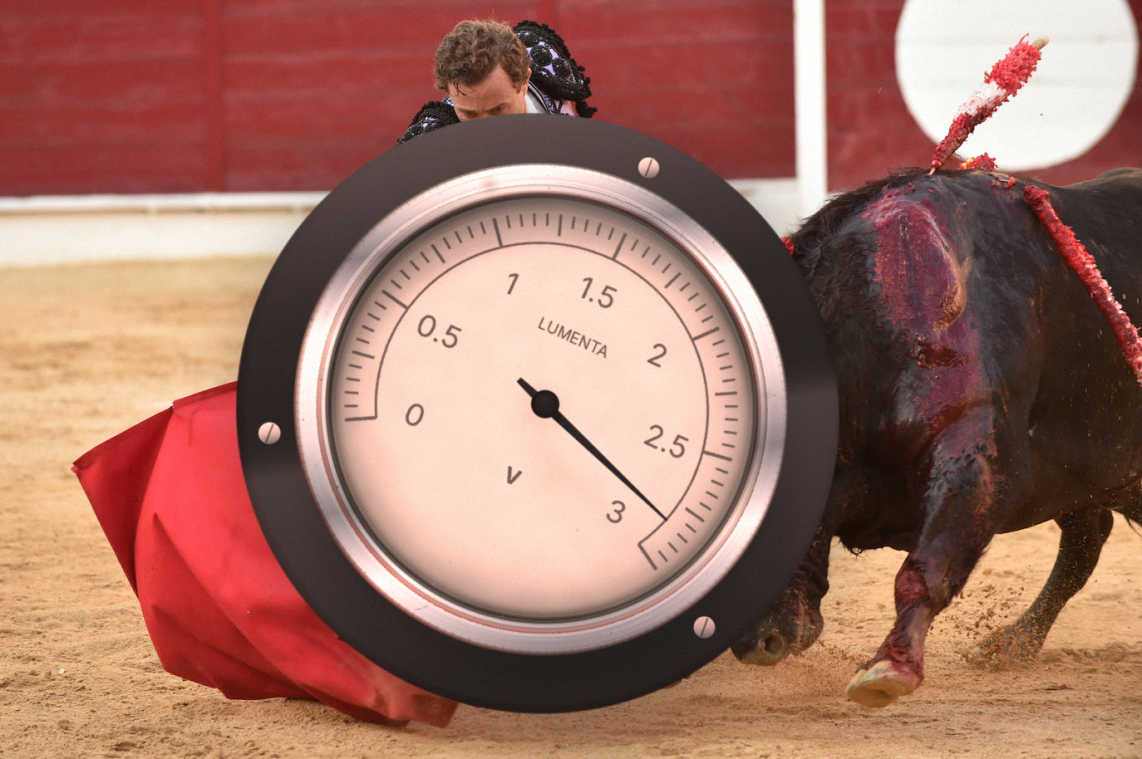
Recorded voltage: 2.85 V
